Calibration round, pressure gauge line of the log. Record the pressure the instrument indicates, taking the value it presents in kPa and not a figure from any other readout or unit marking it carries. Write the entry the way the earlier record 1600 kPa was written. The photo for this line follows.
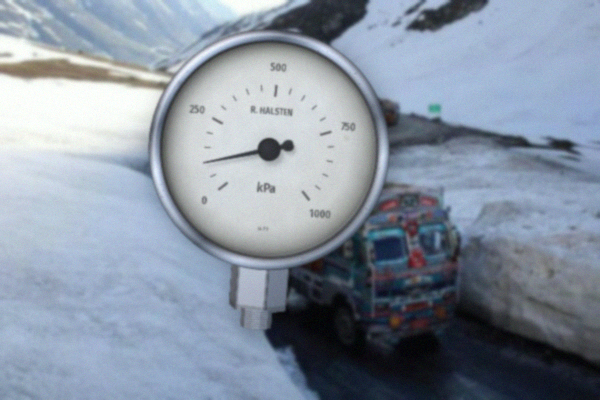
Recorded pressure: 100 kPa
